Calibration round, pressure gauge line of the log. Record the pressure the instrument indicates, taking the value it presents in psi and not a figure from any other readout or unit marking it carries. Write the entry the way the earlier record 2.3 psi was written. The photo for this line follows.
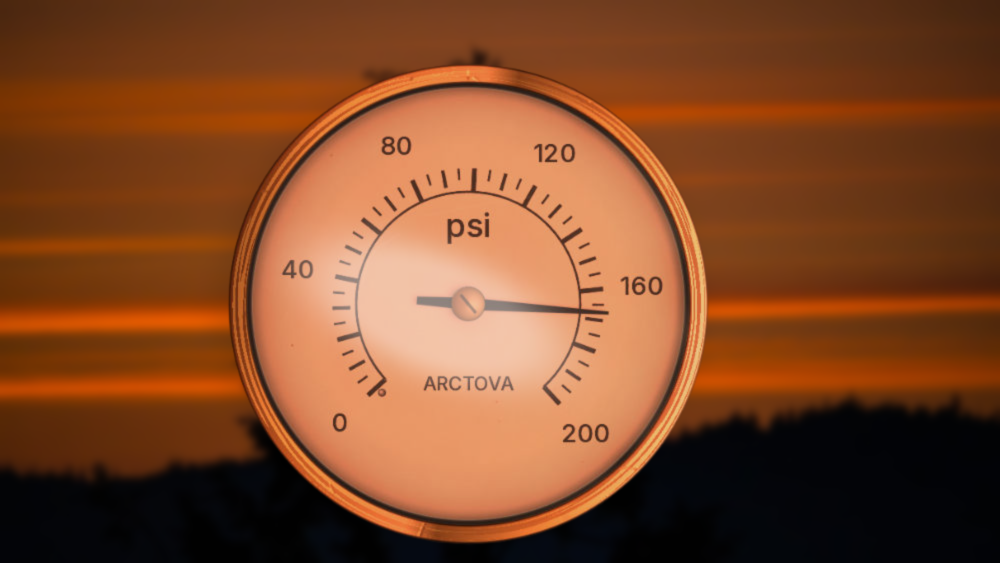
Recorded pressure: 167.5 psi
